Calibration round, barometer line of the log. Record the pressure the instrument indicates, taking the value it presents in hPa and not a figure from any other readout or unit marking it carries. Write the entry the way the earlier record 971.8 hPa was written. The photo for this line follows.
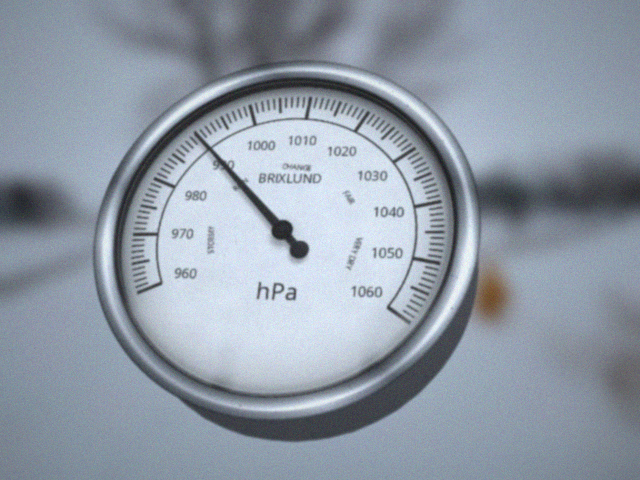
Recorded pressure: 990 hPa
